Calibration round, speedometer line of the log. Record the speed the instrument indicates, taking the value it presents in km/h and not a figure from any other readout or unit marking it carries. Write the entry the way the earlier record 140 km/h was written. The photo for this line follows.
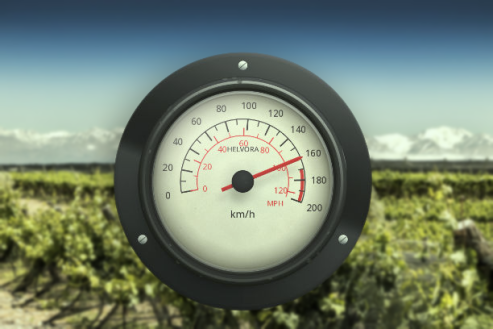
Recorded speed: 160 km/h
